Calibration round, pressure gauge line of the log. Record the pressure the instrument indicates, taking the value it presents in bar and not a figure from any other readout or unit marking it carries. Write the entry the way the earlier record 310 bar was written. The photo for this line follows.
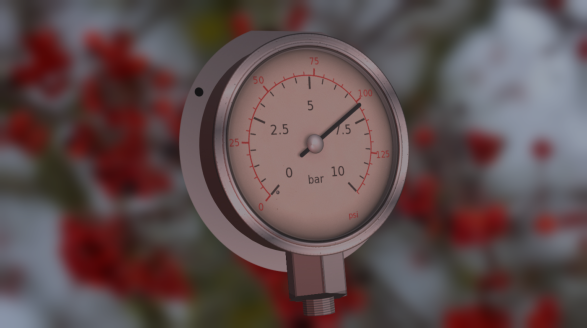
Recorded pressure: 7 bar
